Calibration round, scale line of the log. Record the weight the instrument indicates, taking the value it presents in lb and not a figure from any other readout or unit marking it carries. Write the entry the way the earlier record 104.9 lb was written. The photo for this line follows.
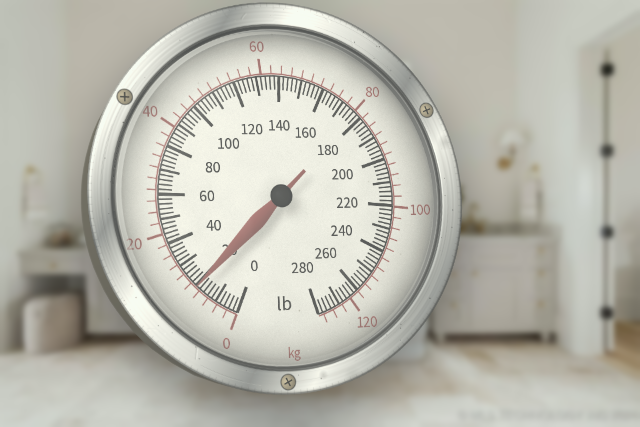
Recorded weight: 20 lb
